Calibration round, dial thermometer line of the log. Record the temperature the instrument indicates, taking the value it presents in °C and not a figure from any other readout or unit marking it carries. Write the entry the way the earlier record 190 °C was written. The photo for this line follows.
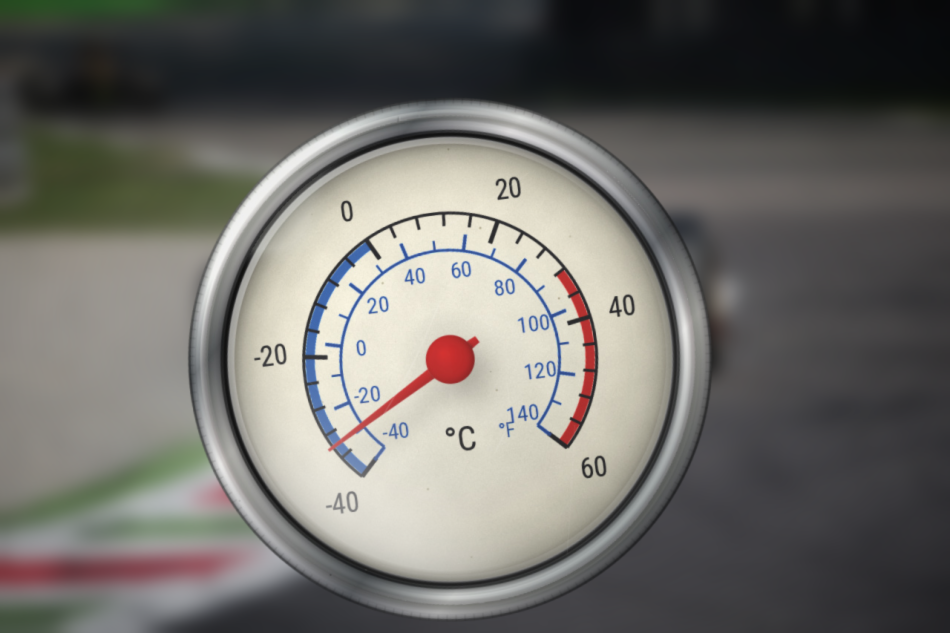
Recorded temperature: -34 °C
